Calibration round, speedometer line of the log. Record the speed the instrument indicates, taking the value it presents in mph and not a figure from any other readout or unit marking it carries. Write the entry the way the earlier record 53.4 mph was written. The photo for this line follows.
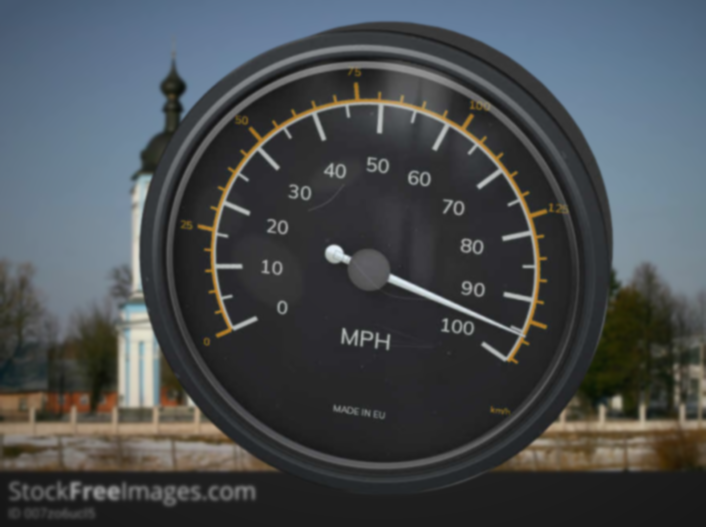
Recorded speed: 95 mph
